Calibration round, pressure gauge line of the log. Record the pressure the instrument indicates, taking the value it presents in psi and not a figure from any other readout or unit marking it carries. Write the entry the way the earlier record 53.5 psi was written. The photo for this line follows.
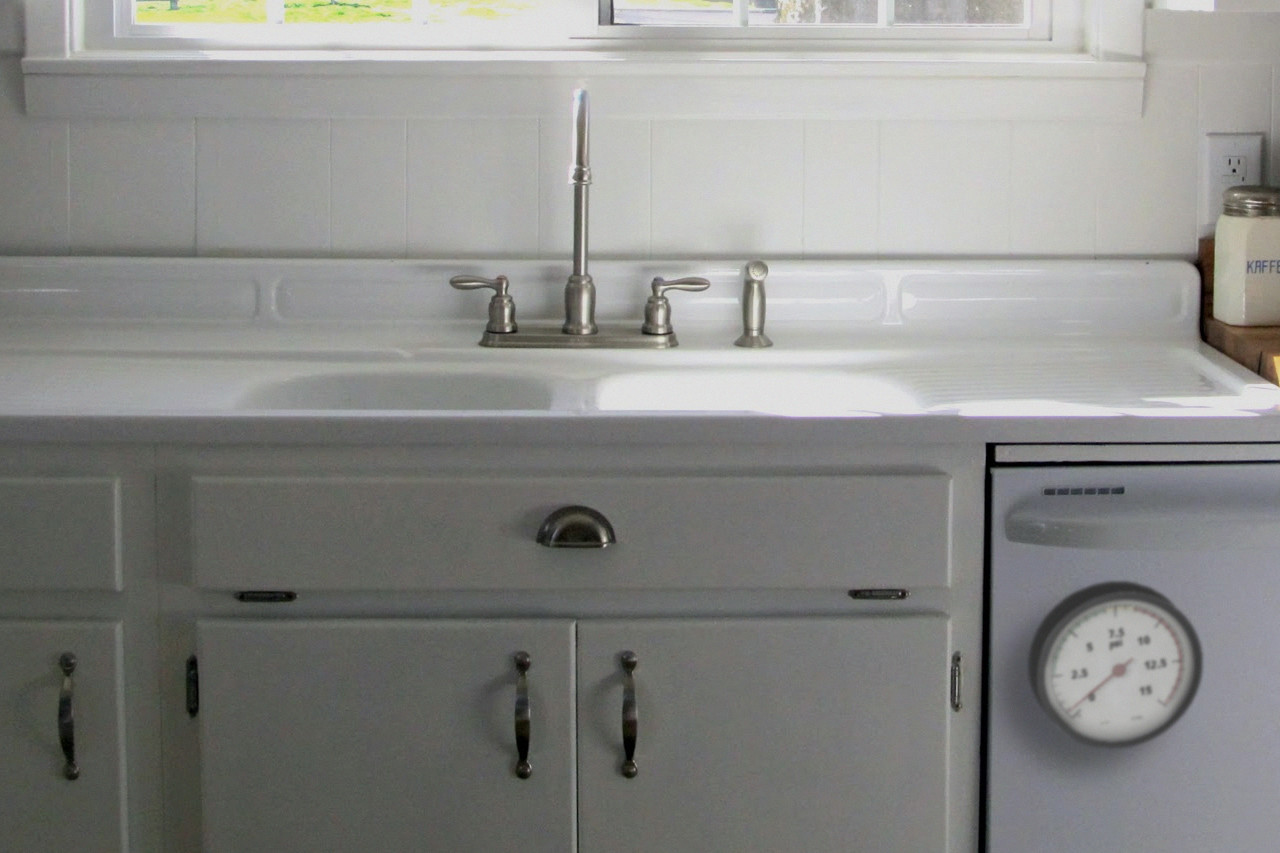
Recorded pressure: 0.5 psi
